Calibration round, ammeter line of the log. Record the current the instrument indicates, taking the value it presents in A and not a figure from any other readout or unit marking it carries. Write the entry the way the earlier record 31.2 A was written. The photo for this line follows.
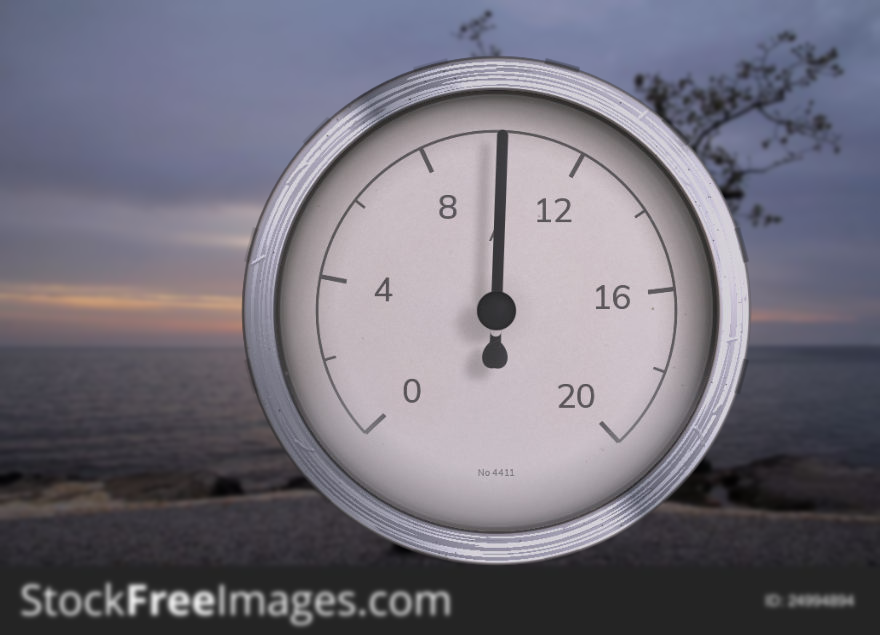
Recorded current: 10 A
